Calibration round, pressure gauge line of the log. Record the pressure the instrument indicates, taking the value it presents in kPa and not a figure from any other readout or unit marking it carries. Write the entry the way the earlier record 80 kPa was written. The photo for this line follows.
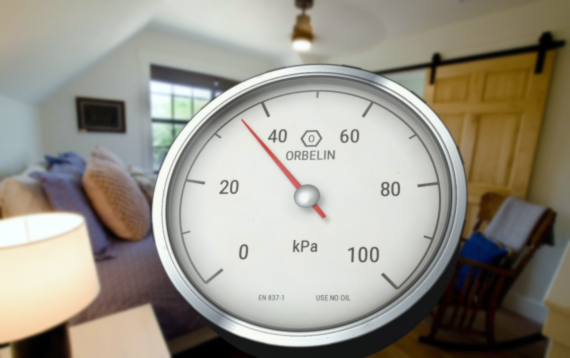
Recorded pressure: 35 kPa
